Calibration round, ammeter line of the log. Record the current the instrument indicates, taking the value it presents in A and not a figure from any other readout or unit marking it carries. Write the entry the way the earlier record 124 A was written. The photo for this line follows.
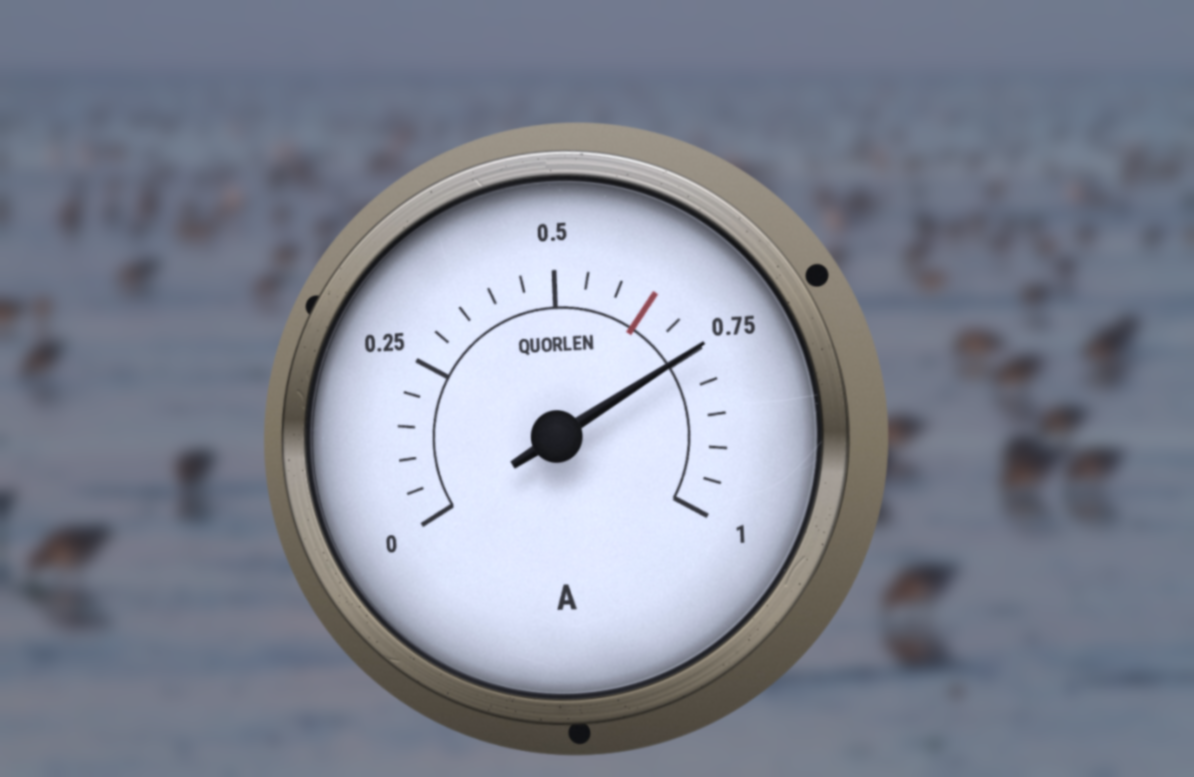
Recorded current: 0.75 A
